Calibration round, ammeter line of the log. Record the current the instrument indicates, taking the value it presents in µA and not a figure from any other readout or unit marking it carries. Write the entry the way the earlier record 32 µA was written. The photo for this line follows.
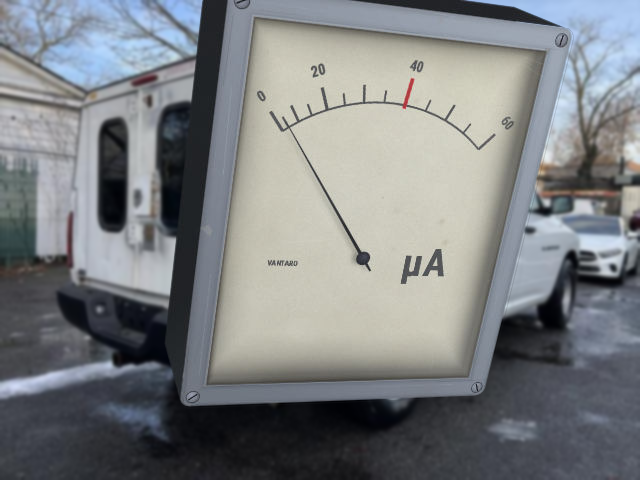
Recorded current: 5 µA
